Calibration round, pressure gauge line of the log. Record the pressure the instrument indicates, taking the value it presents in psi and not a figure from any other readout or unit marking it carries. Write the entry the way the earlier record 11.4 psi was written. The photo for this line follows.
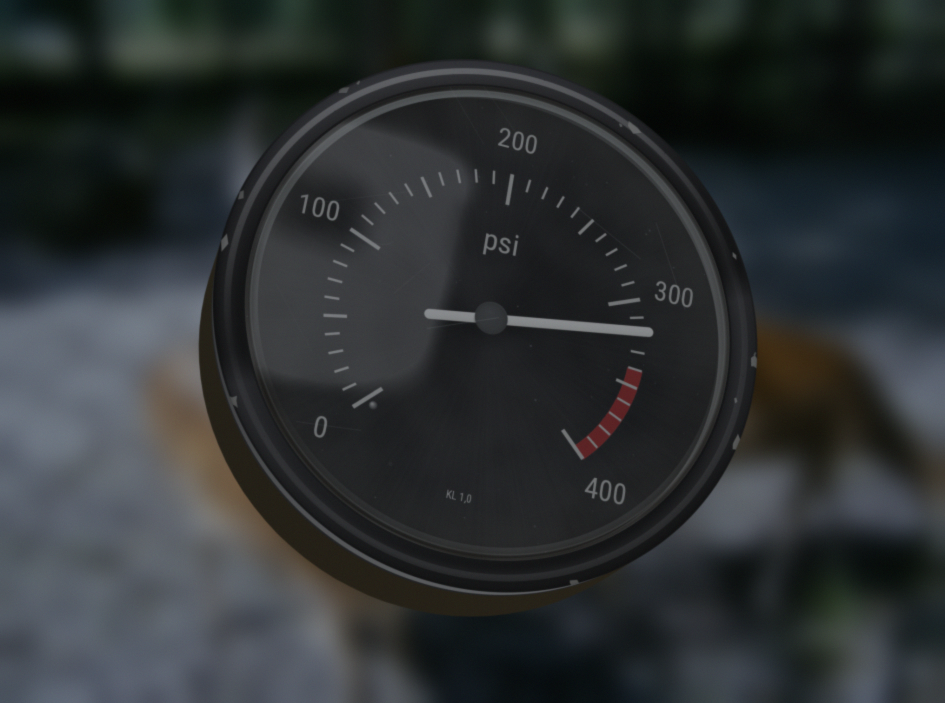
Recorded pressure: 320 psi
